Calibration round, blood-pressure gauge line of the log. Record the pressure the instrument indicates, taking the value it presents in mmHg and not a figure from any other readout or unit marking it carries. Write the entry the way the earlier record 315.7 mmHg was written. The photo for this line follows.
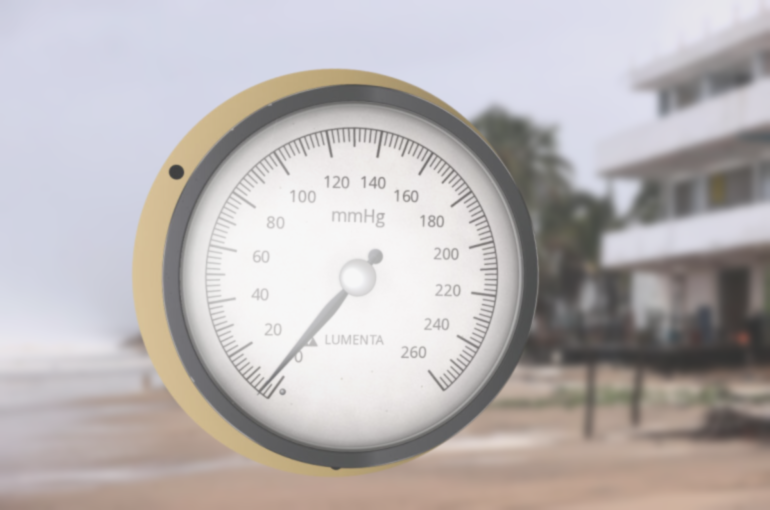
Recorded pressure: 4 mmHg
